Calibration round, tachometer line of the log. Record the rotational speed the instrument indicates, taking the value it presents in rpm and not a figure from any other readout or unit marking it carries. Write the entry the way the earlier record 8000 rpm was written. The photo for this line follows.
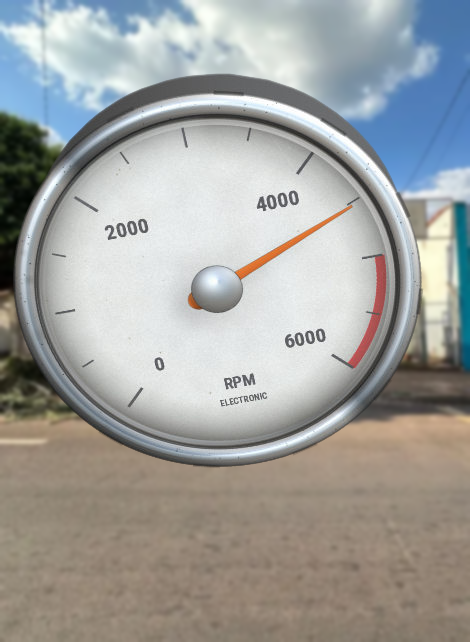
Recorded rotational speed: 4500 rpm
